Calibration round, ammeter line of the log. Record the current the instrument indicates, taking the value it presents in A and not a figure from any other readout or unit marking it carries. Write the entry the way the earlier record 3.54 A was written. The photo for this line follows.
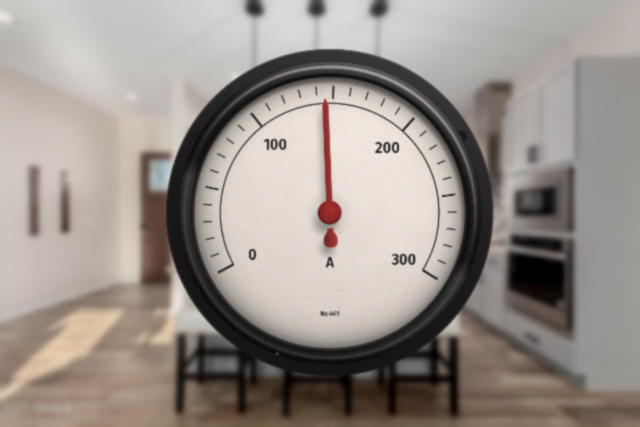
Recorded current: 145 A
